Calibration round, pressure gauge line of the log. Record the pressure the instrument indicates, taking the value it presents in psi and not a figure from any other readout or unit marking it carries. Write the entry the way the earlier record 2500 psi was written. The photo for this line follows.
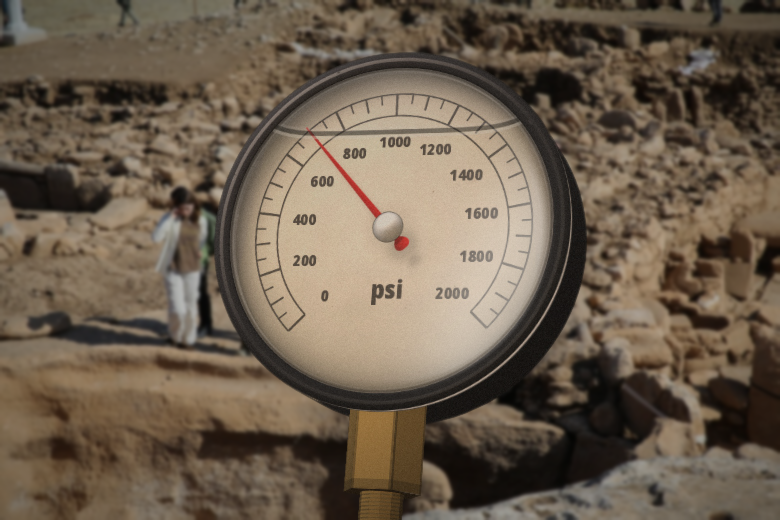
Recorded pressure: 700 psi
